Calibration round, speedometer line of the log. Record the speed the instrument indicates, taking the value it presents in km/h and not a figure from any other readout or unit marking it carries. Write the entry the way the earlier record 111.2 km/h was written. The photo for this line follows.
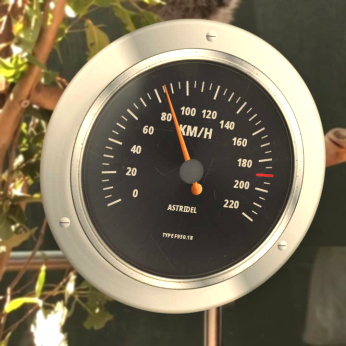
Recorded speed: 85 km/h
